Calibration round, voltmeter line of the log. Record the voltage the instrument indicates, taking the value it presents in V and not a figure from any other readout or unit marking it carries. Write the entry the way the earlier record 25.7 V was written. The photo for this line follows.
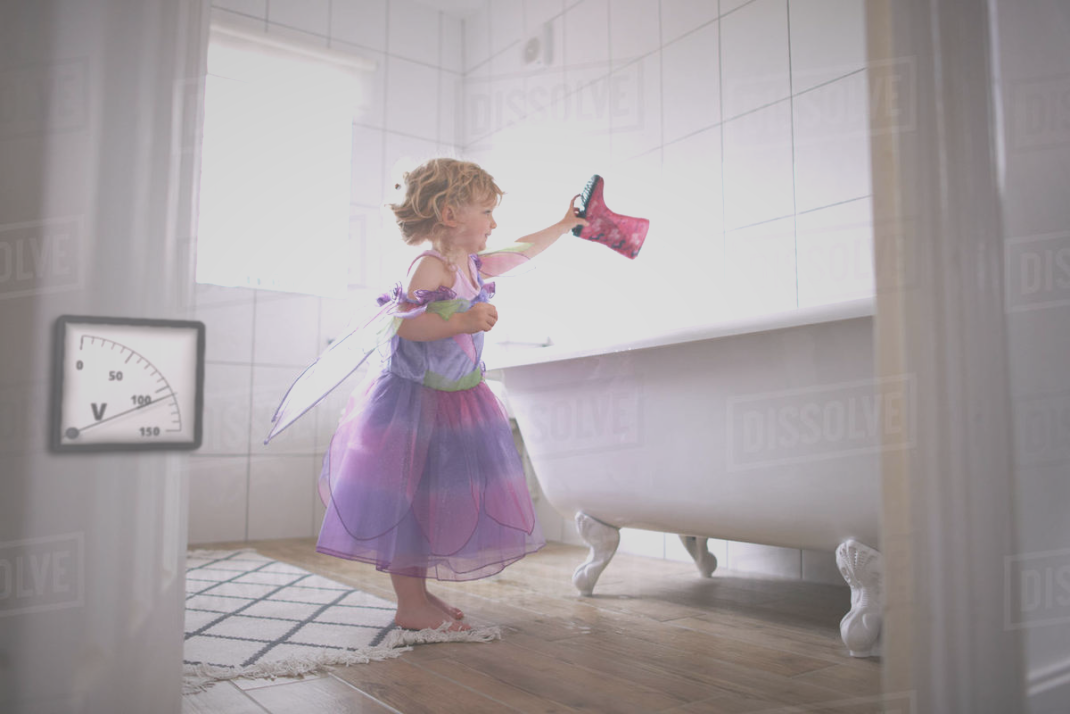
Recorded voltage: 110 V
